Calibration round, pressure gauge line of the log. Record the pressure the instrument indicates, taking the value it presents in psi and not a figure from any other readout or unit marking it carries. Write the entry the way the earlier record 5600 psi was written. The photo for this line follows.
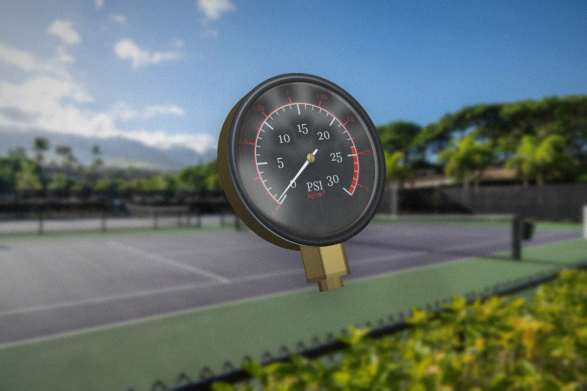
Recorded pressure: 0.5 psi
